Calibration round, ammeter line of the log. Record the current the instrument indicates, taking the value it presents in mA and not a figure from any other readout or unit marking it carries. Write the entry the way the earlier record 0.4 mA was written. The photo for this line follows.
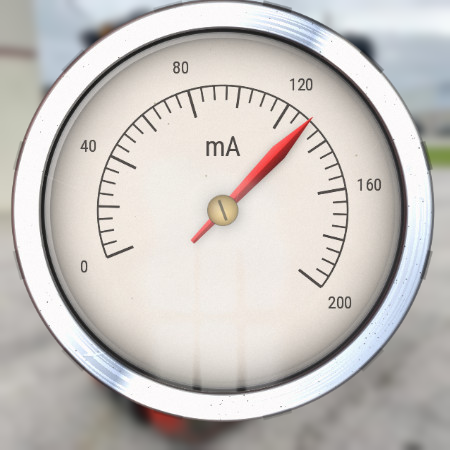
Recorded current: 130 mA
